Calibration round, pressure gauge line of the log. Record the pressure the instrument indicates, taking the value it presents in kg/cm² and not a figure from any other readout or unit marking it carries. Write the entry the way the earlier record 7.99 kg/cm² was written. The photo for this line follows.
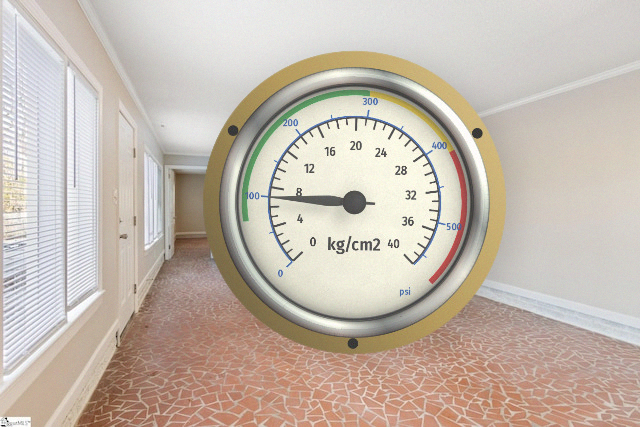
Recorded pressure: 7 kg/cm²
